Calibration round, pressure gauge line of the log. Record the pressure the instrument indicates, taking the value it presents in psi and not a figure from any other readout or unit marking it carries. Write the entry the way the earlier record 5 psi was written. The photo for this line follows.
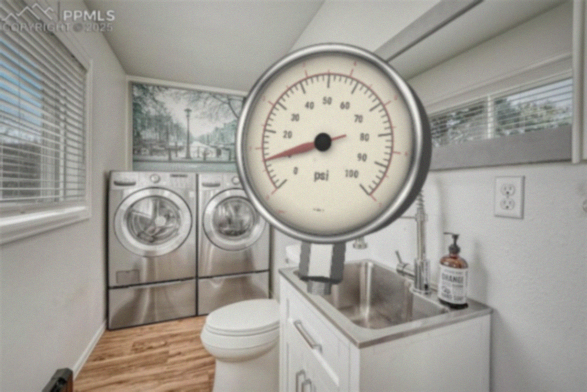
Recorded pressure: 10 psi
